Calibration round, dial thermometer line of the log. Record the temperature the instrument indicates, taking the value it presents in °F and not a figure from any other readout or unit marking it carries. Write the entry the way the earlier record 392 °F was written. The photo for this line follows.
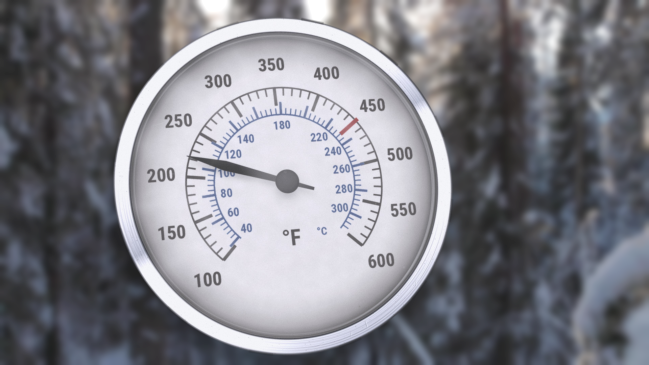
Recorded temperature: 220 °F
